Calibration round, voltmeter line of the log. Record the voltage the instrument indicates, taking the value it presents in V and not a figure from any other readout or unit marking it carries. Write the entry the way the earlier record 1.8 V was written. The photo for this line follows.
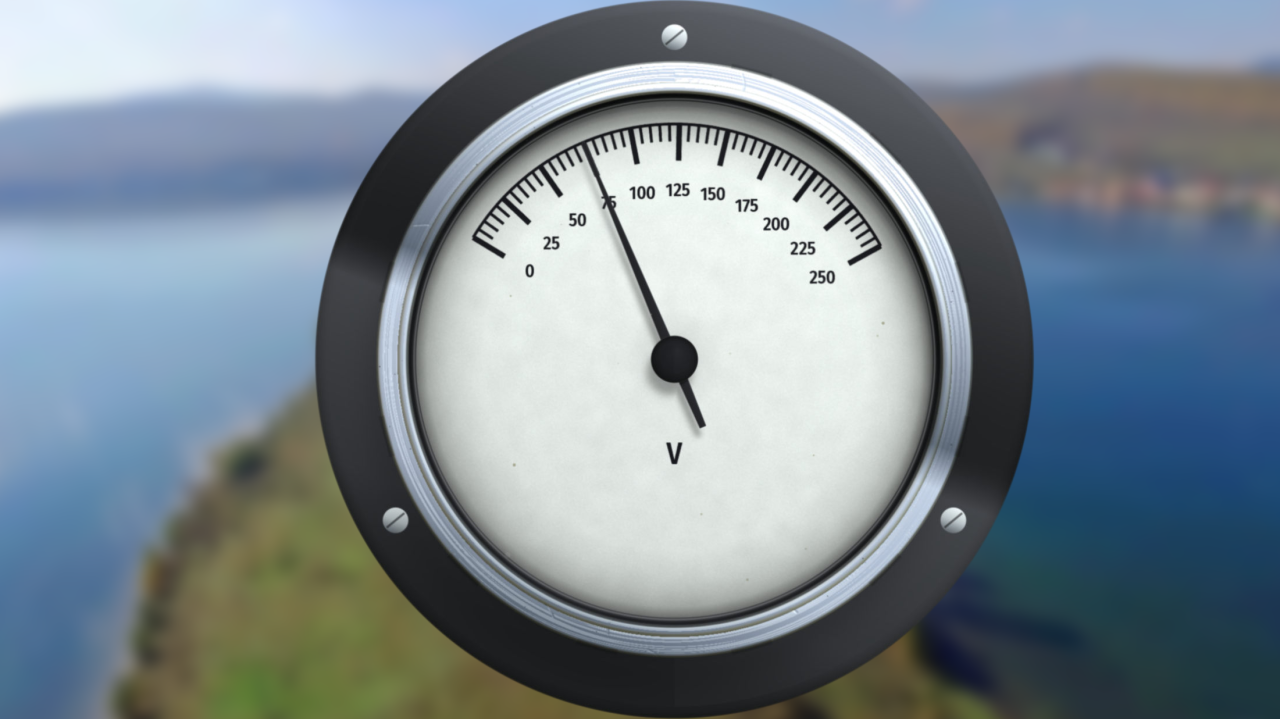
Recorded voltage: 75 V
